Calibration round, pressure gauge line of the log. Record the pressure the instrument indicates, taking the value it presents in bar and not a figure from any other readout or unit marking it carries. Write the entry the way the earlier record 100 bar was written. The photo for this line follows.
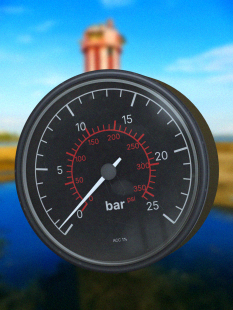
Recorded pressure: 0.5 bar
